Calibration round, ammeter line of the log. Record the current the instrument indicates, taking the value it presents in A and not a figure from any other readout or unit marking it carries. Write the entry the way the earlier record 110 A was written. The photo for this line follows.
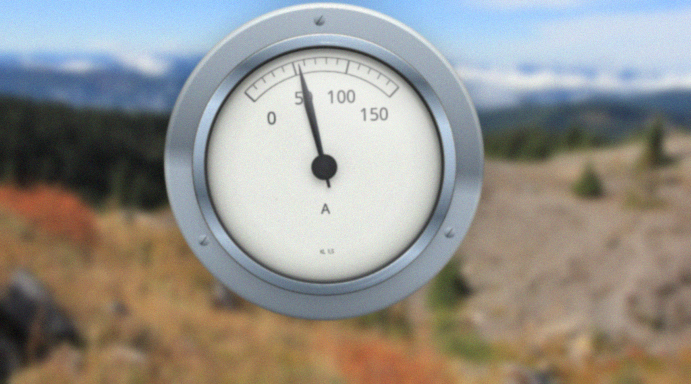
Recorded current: 55 A
